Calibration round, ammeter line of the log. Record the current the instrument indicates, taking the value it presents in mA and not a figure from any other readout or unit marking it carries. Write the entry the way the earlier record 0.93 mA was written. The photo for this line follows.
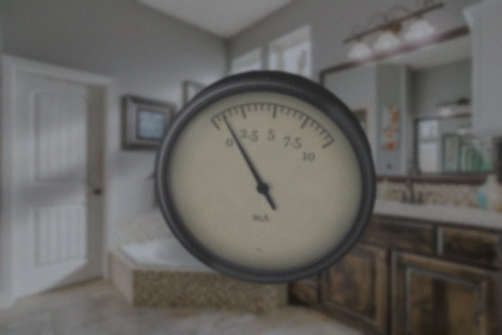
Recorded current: 1 mA
